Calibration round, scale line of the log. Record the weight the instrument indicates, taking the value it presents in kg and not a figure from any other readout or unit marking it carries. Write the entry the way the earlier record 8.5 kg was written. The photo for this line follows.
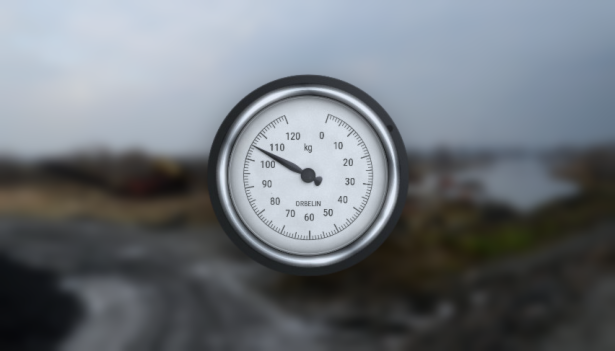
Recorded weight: 105 kg
